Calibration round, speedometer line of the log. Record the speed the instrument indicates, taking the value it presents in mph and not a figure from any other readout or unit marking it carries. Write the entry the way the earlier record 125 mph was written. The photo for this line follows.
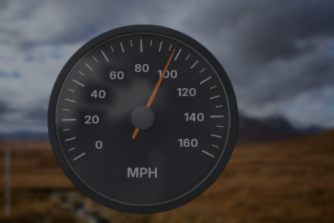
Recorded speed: 97.5 mph
